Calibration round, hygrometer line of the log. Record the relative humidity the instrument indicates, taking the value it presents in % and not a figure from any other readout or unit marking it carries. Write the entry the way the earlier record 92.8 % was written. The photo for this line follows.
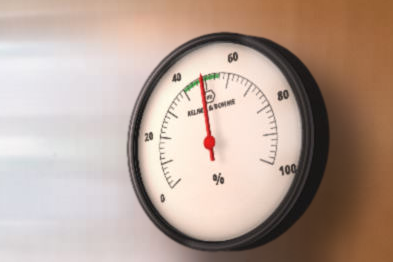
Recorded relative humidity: 50 %
